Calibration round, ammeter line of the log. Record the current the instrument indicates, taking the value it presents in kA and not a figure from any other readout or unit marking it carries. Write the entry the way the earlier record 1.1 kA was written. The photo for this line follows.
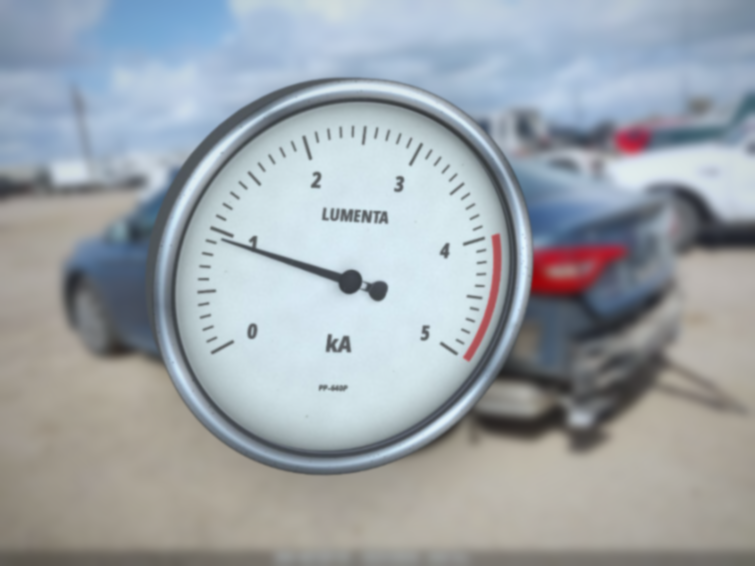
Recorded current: 0.95 kA
